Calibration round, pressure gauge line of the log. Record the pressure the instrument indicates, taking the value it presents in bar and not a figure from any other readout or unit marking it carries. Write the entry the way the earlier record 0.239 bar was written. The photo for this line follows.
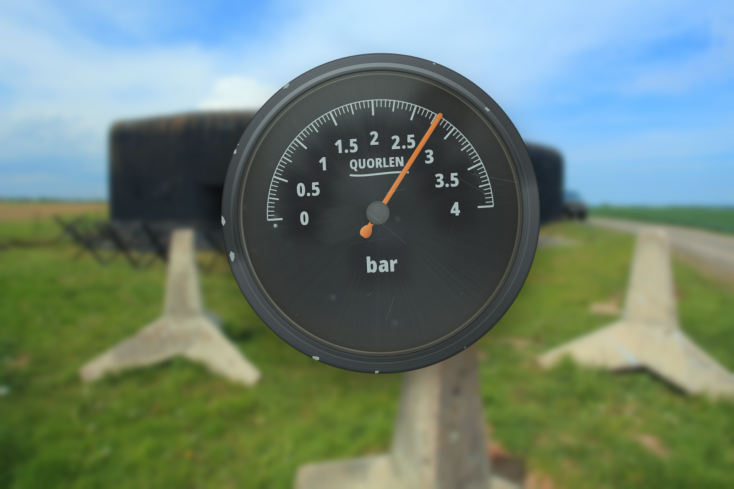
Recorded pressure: 2.8 bar
